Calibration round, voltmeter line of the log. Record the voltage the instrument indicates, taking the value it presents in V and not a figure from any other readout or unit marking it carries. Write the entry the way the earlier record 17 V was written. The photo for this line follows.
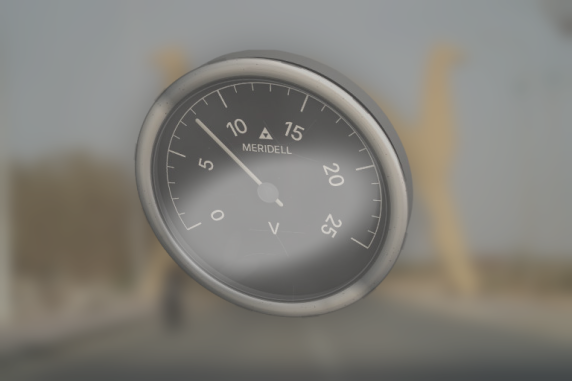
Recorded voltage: 8 V
